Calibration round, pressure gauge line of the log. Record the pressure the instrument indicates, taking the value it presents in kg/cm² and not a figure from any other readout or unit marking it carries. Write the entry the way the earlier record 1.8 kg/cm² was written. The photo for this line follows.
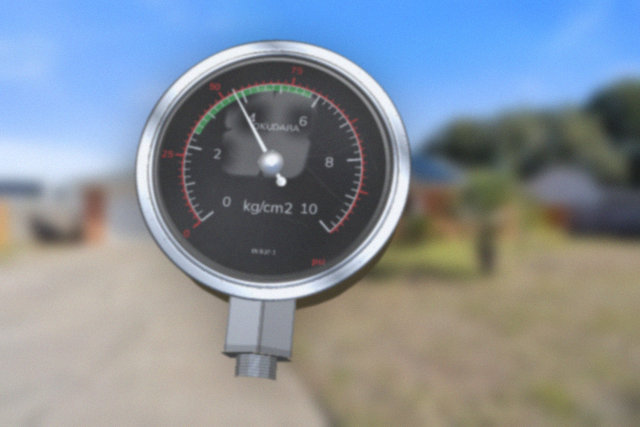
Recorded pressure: 3.8 kg/cm²
